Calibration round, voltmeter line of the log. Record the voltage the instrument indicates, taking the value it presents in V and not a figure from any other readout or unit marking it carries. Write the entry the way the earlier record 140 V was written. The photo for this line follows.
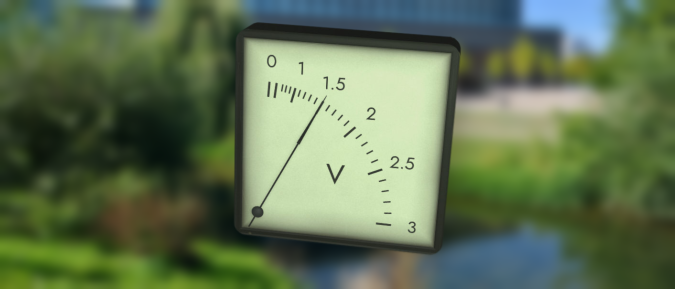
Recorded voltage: 1.5 V
